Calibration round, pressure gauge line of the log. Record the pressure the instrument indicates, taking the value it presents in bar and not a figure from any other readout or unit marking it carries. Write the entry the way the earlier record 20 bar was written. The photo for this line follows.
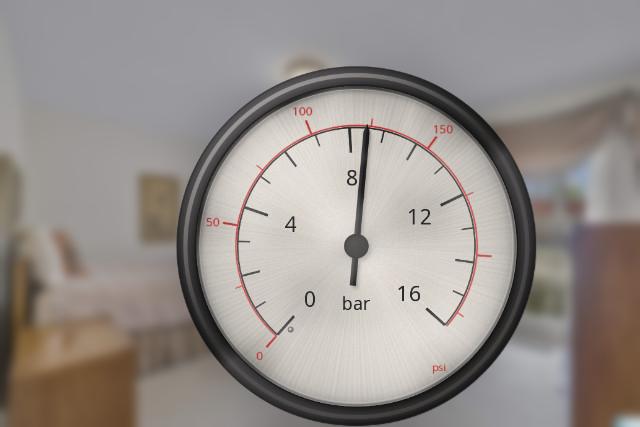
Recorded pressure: 8.5 bar
